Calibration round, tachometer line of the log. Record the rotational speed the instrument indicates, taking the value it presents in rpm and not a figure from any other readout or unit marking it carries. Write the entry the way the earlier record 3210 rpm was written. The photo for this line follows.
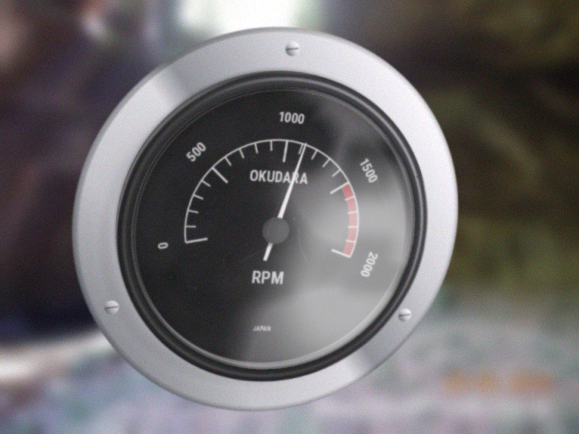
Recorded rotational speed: 1100 rpm
